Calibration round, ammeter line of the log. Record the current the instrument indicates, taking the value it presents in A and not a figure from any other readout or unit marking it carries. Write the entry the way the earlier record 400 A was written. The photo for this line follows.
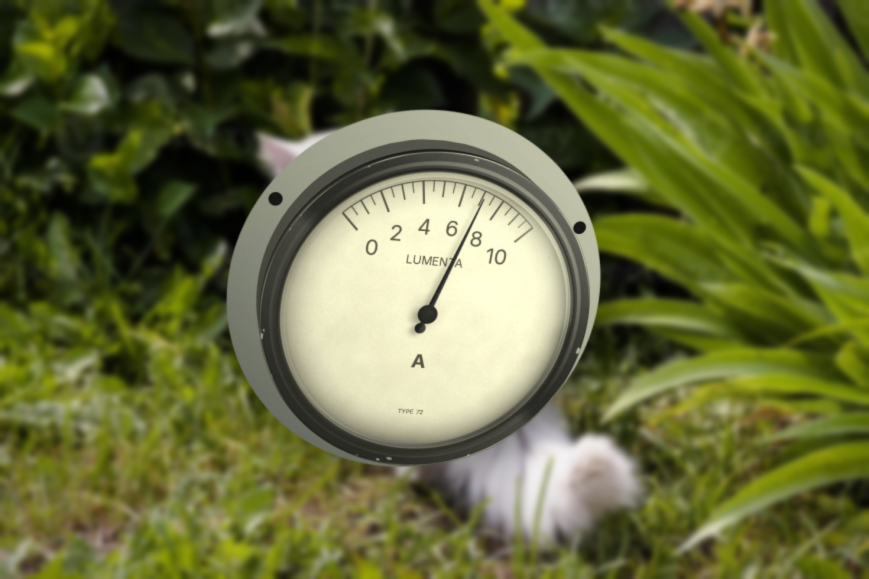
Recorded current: 7 A
